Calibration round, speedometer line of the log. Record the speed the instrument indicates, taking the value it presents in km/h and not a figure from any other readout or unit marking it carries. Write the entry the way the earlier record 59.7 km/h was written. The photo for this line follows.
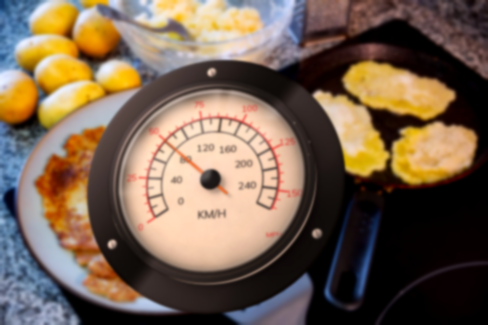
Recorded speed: 80 km/h
